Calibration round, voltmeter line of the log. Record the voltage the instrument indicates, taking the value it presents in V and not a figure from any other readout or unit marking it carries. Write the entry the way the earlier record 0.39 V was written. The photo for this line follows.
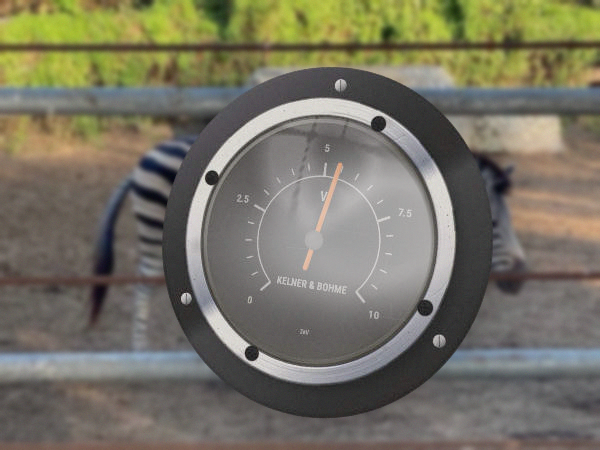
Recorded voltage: 5.5 V
